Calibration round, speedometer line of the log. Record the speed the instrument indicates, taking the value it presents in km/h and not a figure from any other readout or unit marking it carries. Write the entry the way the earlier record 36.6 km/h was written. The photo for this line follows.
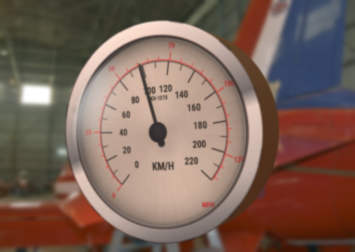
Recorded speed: 100 km/h
